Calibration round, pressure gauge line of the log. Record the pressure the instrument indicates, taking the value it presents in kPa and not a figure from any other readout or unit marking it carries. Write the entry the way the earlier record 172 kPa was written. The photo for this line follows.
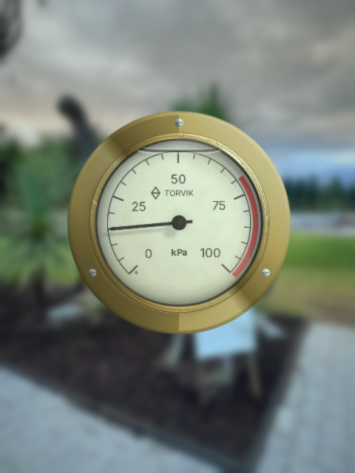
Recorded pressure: 15 kPa
